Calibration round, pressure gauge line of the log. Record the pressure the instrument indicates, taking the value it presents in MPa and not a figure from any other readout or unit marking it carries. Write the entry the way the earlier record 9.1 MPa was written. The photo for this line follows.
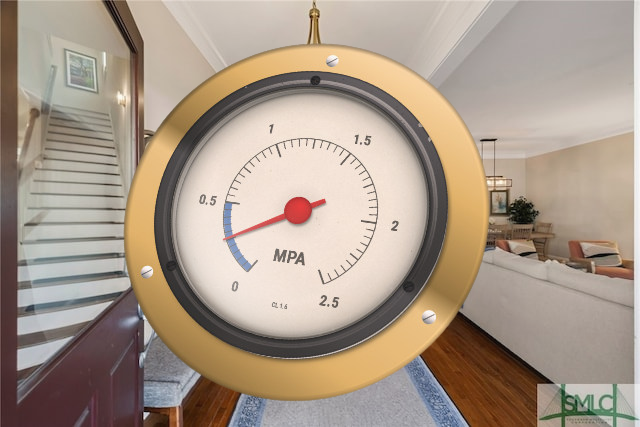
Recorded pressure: 0.25 MPa
